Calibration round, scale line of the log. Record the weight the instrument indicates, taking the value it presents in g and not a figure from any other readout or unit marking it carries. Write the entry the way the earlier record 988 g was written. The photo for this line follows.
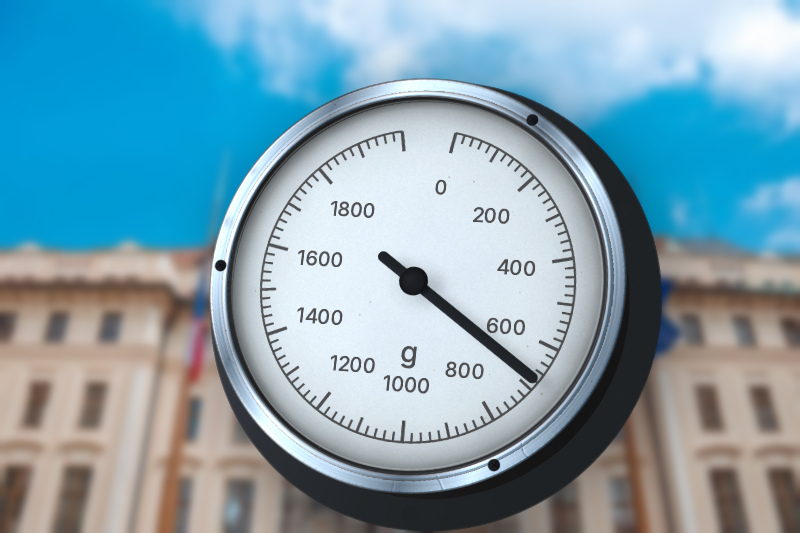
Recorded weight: 680 g
